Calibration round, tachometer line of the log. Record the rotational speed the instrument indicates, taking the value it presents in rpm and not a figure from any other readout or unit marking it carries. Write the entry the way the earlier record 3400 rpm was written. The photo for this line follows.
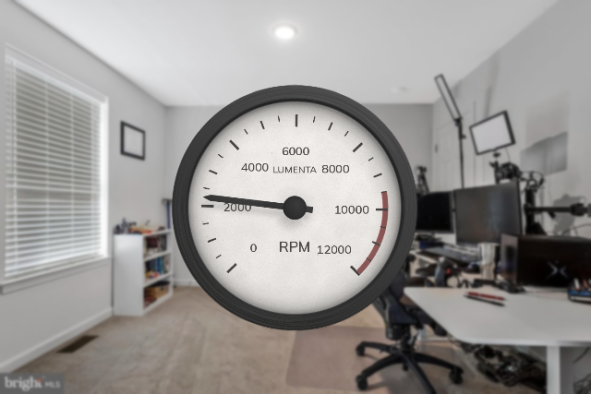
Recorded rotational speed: 2250 rpm
